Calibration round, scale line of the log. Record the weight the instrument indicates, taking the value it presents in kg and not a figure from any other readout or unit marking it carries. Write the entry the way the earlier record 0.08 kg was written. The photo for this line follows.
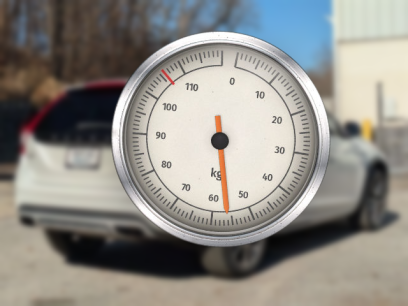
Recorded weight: 56 kg
